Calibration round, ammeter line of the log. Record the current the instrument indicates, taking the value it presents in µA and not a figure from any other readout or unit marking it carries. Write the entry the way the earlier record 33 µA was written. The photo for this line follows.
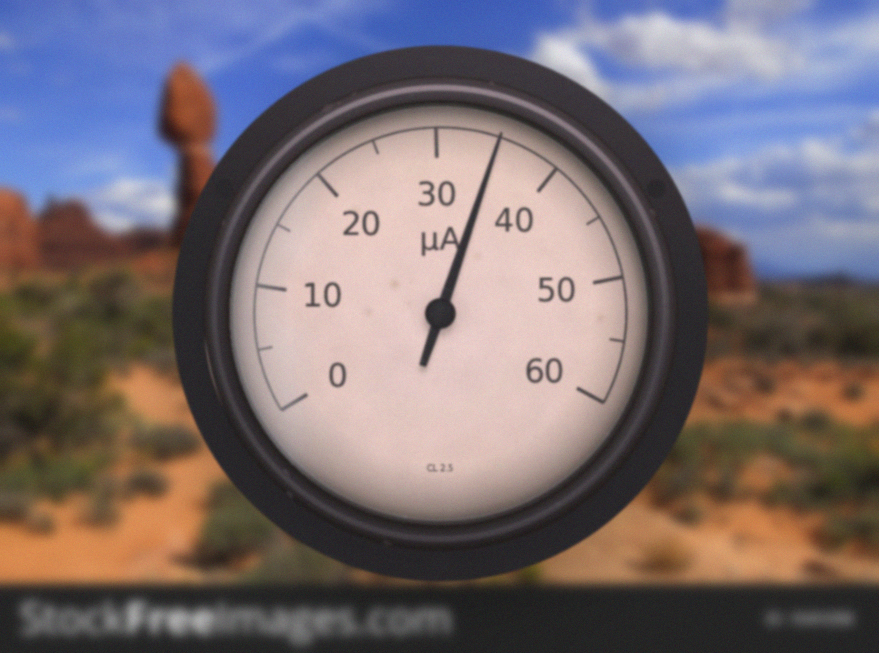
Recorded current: 35 µA
